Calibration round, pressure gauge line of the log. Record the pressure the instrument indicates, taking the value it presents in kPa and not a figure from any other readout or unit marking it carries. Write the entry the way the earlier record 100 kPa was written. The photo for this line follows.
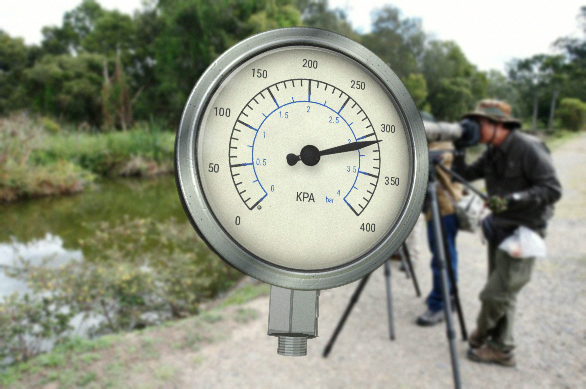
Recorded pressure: 310 kPa
